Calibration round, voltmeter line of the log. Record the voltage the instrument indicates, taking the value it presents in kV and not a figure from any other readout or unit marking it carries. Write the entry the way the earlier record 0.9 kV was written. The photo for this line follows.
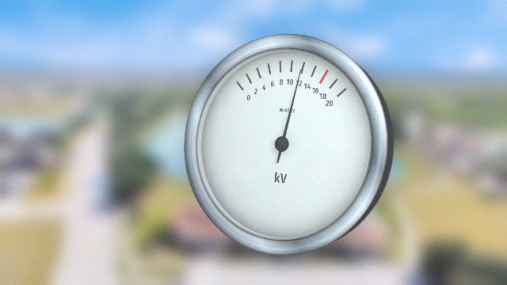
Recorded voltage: 12 kV
